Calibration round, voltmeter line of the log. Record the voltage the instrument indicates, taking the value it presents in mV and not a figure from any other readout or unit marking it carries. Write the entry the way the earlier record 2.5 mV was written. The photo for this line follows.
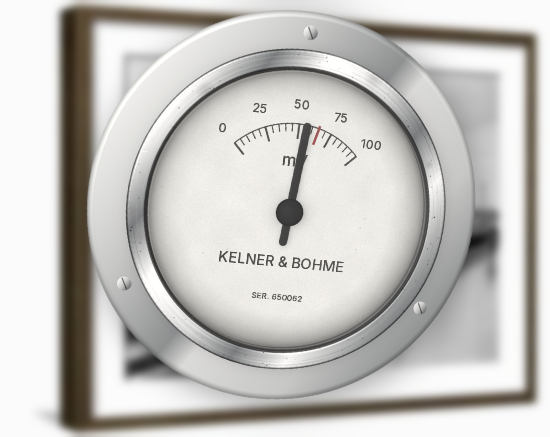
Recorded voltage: 55 mV
